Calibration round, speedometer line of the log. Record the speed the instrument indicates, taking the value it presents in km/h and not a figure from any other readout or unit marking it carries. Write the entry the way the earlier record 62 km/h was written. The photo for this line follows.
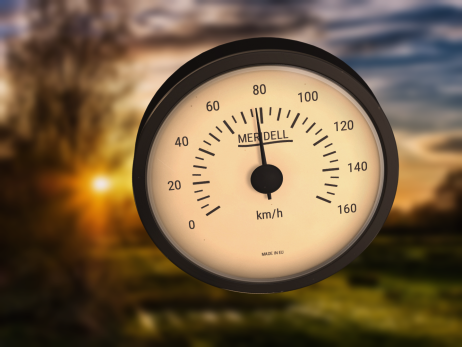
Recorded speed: 77.5 km/h
